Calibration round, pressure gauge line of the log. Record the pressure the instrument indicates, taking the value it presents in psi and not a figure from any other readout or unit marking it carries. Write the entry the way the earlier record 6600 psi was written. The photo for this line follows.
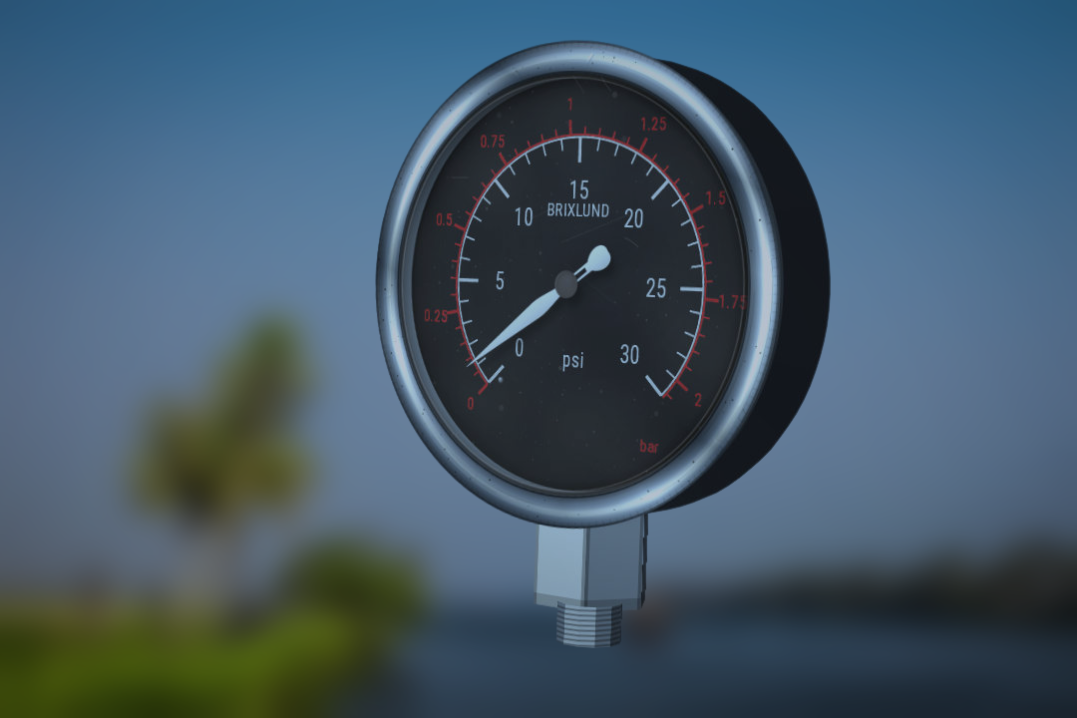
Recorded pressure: 1 psi
